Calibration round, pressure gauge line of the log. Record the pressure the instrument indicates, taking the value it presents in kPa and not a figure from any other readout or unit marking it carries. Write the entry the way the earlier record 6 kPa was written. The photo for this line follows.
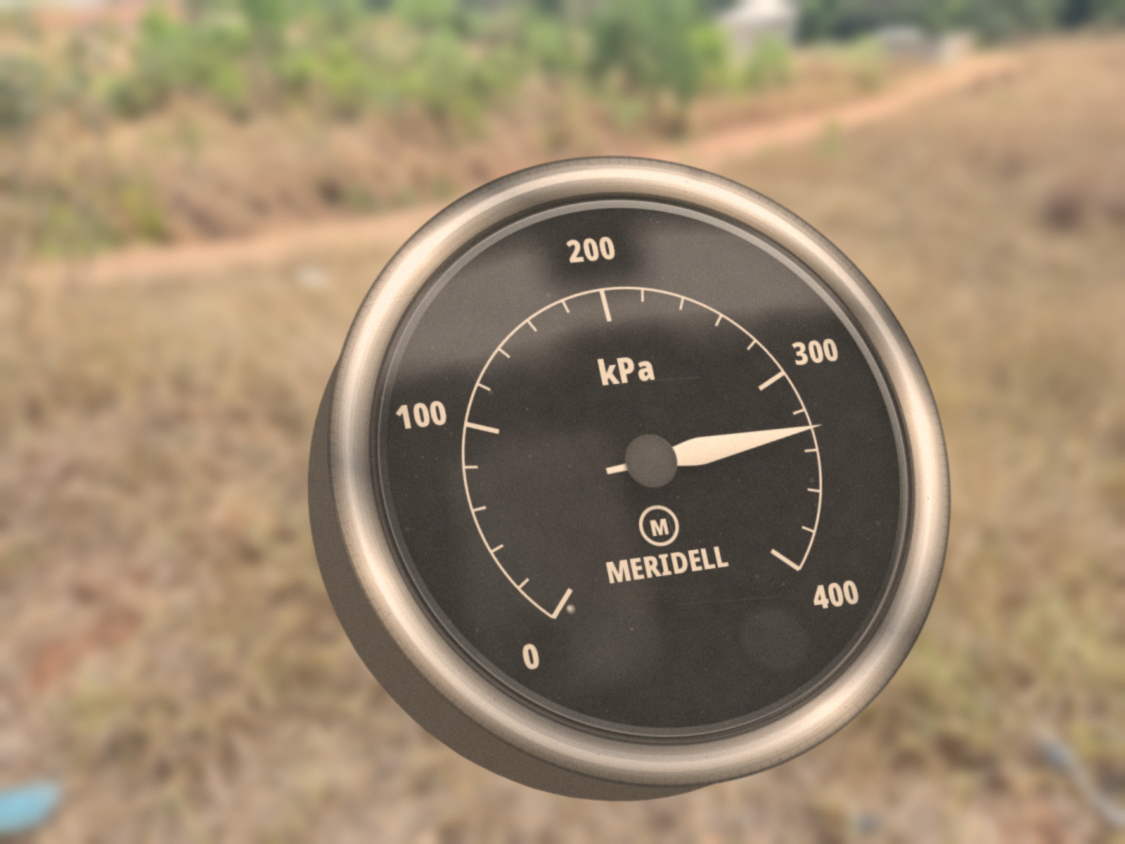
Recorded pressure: 330 kPa
